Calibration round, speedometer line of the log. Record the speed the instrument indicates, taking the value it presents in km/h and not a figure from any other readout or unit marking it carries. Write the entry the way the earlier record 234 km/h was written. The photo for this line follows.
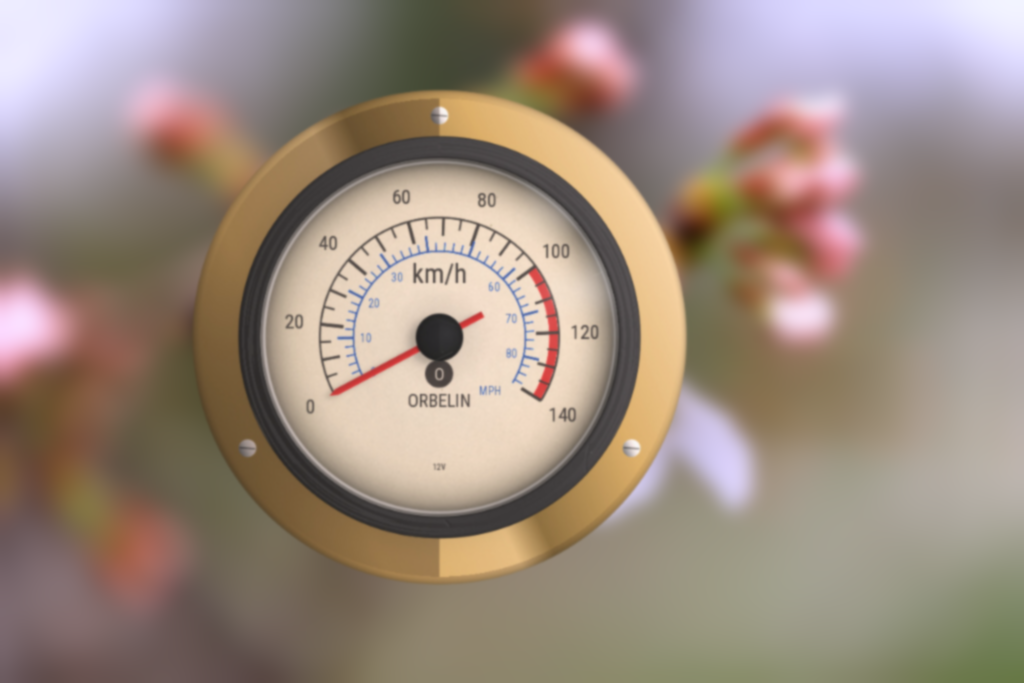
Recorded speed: 0 km/h
